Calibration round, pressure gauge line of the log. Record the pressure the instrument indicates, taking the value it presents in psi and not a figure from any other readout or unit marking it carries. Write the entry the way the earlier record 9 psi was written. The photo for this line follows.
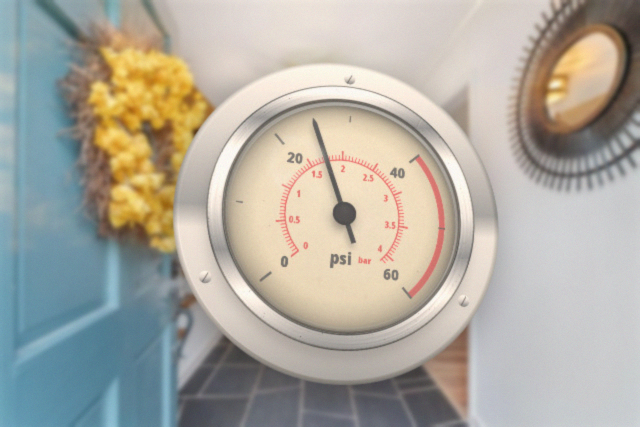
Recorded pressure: 25 psi
